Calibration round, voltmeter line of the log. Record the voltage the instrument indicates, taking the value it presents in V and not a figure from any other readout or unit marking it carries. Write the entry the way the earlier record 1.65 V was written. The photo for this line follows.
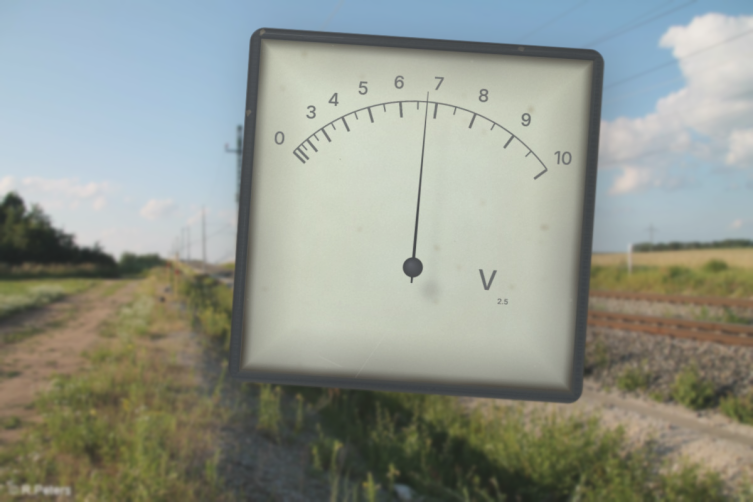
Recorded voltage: 6.75 V
